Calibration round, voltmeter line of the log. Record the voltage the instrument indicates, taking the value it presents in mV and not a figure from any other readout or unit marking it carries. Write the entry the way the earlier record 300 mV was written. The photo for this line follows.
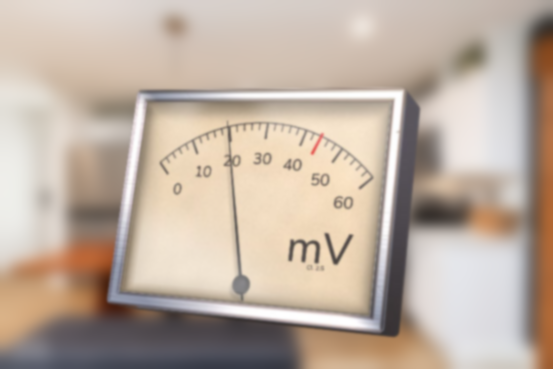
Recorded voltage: 20 mV
